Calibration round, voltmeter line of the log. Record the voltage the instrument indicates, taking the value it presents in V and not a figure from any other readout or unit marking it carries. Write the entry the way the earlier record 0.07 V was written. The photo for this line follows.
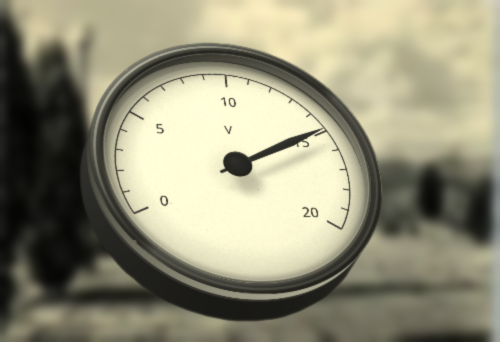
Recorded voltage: 15 V
